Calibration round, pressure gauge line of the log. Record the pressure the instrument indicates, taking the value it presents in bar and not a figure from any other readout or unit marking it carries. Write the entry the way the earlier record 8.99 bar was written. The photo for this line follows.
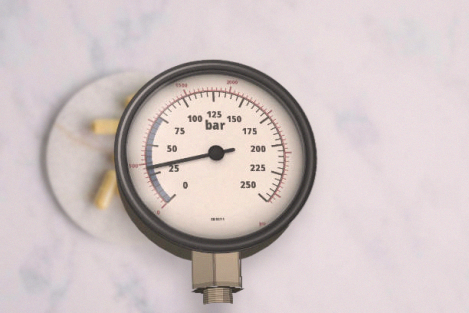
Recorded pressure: 30 bar
